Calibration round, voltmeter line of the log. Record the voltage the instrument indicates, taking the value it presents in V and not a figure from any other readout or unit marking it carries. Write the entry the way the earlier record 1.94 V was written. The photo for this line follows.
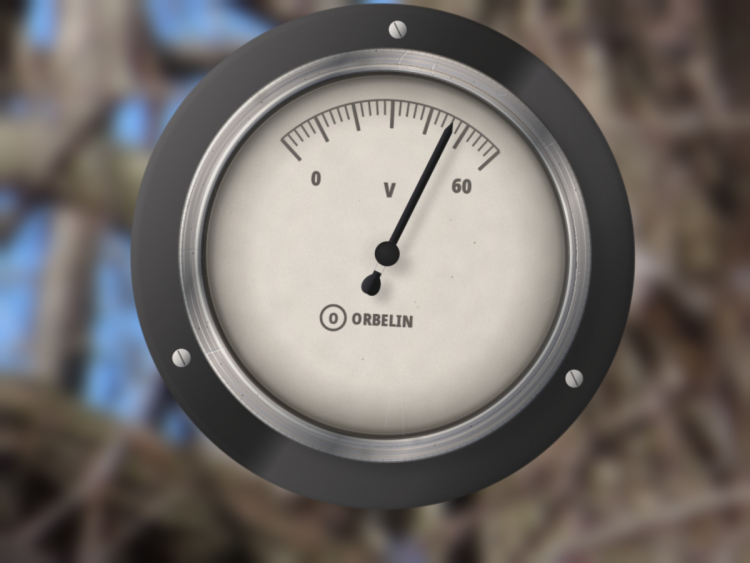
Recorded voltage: 46 V
